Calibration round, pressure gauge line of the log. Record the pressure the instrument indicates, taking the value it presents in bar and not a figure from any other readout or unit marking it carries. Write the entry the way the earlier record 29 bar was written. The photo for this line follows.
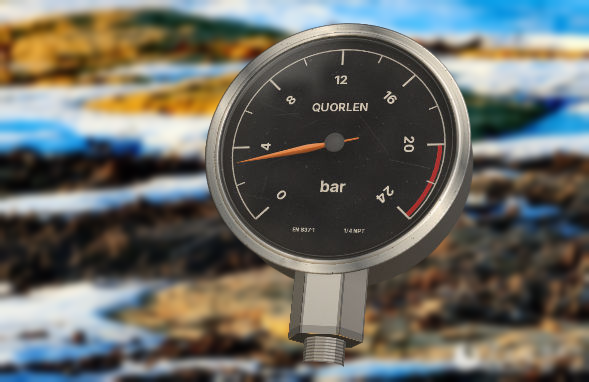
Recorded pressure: 3 bar
